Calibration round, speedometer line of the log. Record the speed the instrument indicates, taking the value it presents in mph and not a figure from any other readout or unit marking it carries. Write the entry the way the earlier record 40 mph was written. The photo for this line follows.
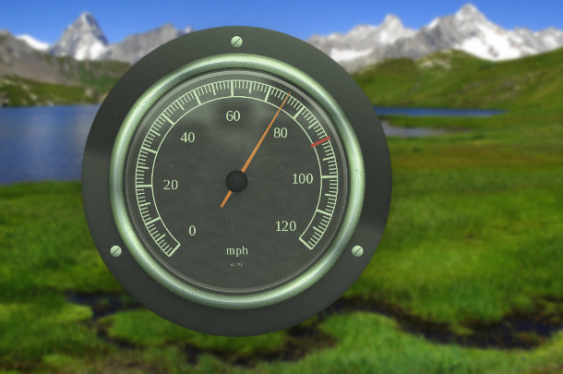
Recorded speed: 75 mph
